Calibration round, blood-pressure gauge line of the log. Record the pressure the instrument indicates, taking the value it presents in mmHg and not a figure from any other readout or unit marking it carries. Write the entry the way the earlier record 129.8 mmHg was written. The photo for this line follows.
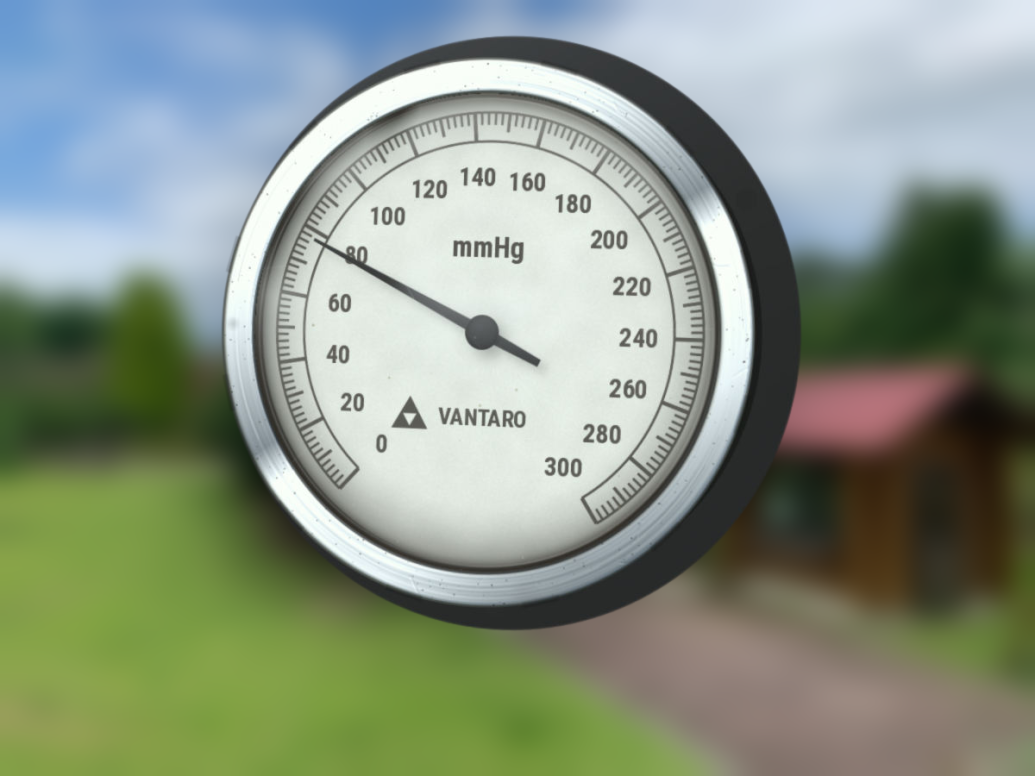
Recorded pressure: 78 mmHg
